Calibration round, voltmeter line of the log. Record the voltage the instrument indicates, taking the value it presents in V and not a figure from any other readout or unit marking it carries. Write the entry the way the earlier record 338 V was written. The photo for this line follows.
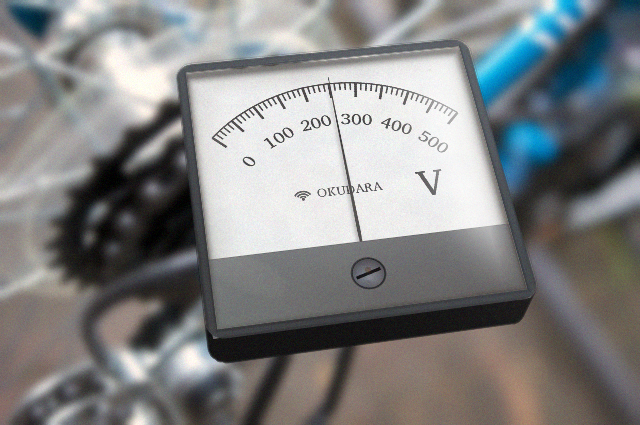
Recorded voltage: 250 V
